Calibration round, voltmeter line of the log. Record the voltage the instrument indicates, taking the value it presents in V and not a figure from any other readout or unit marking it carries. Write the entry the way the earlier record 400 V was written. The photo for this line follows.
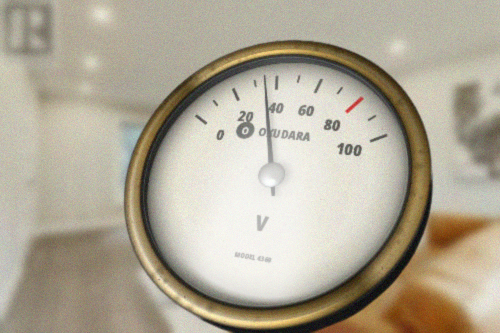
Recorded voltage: 35 V
